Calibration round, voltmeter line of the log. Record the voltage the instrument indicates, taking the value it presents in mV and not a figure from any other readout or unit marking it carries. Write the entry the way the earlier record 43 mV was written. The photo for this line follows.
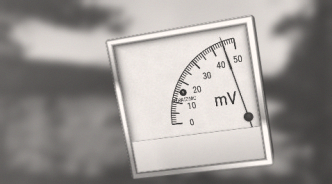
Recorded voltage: 45 mV
